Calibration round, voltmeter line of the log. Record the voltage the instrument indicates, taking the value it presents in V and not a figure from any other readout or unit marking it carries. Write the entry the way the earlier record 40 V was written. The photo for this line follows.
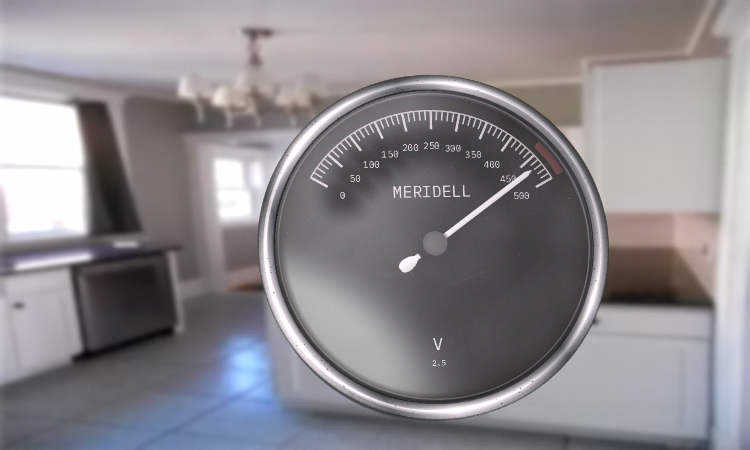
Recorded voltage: 470 V
